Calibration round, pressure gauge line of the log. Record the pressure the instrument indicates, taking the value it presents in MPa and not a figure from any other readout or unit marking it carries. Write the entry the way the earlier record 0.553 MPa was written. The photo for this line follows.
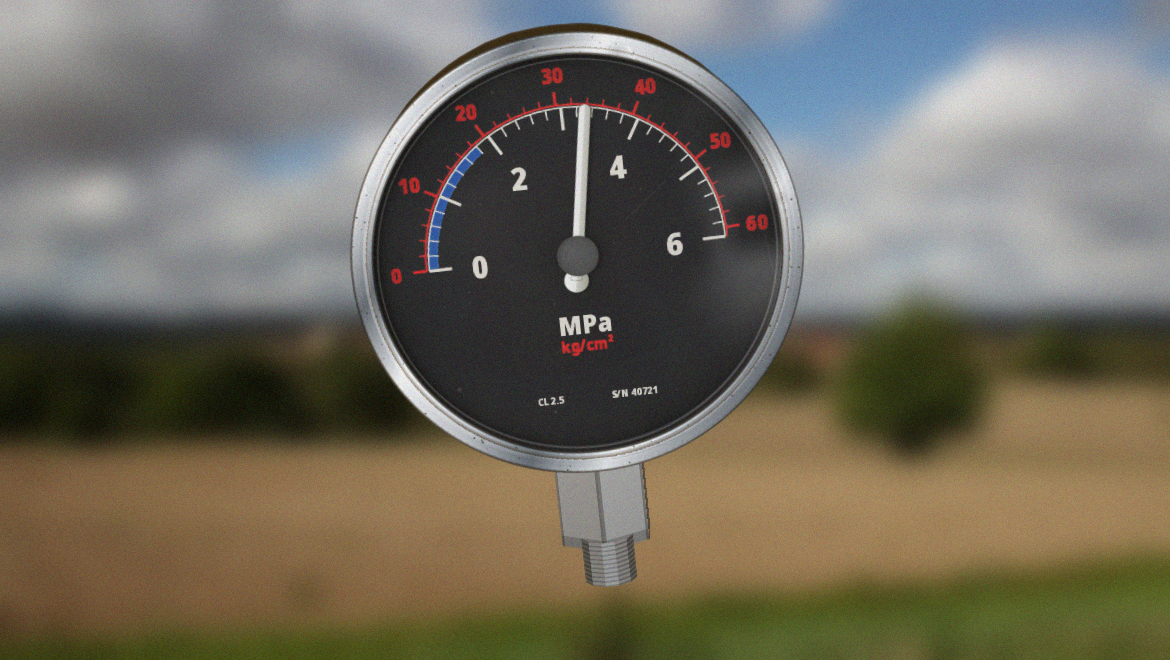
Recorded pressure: 3.3 MPa
